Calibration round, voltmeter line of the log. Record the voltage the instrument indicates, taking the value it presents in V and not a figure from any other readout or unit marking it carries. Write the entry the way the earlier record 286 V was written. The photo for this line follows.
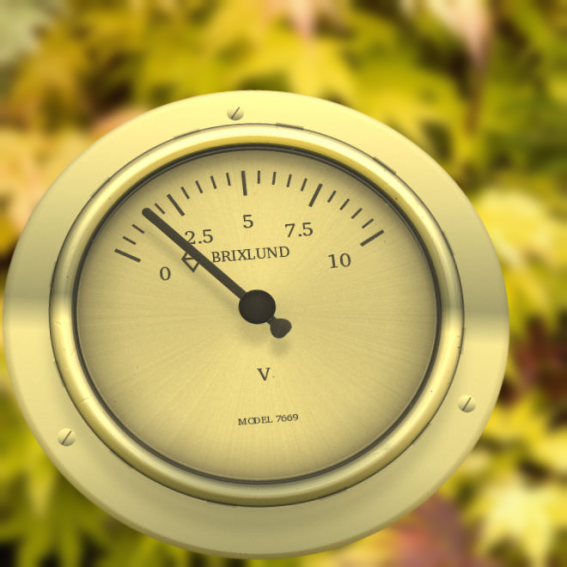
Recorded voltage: 1.5 V
